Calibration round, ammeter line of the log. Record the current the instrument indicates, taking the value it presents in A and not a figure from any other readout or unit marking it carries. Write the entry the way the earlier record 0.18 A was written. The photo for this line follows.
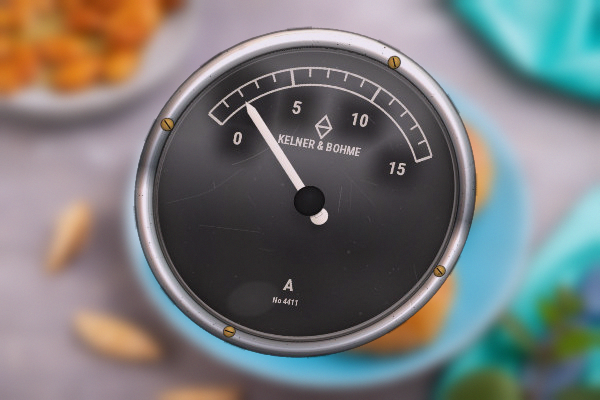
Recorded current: 2 A
